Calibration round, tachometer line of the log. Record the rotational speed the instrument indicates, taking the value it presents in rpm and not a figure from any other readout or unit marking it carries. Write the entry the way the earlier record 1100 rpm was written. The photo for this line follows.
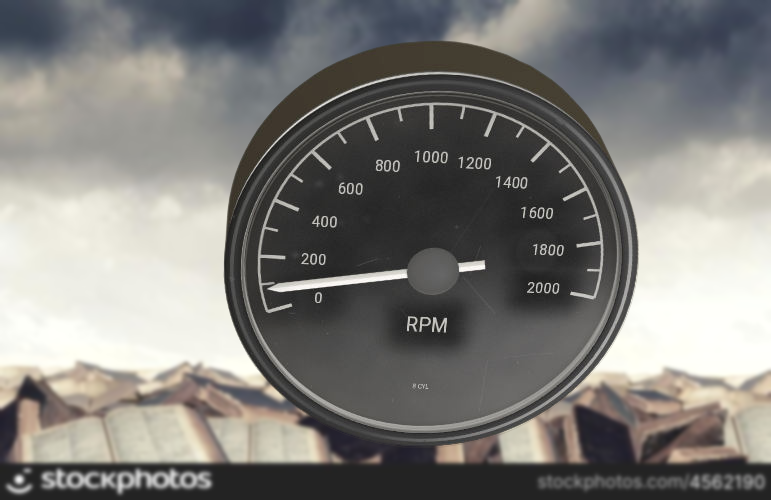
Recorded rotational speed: 100 rpm
